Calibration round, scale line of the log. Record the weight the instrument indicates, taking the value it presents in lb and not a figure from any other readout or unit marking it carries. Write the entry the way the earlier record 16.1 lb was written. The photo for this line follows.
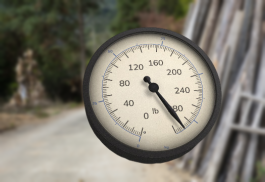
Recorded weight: 290 lb
